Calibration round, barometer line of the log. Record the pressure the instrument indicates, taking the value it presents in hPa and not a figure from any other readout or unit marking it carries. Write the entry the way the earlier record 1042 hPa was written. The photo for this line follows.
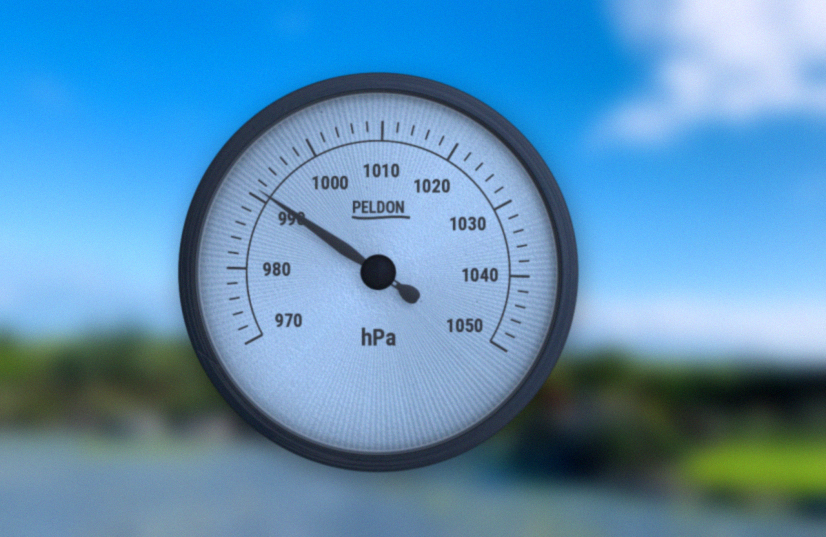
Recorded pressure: 991 hPa
